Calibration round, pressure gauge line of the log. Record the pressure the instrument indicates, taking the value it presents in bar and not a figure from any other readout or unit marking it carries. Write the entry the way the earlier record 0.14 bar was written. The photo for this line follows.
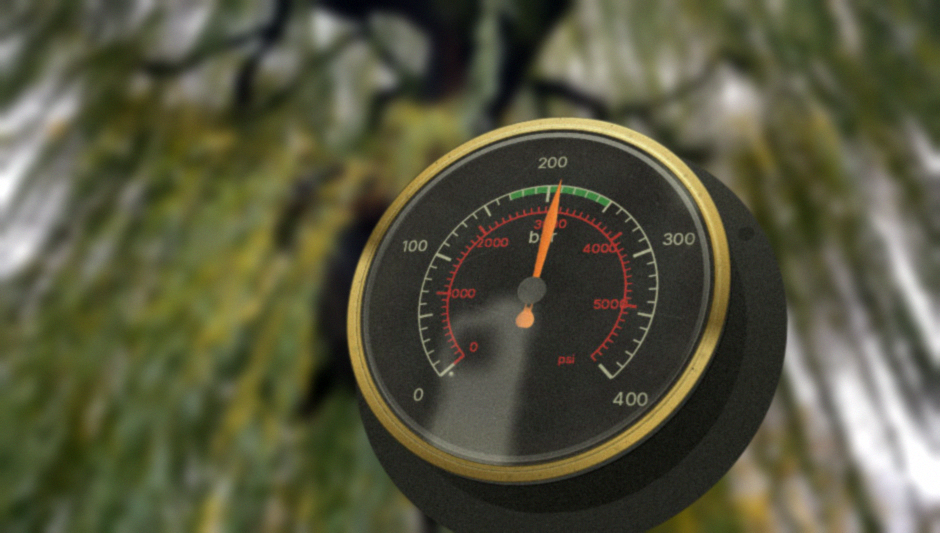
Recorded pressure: 210 bar
